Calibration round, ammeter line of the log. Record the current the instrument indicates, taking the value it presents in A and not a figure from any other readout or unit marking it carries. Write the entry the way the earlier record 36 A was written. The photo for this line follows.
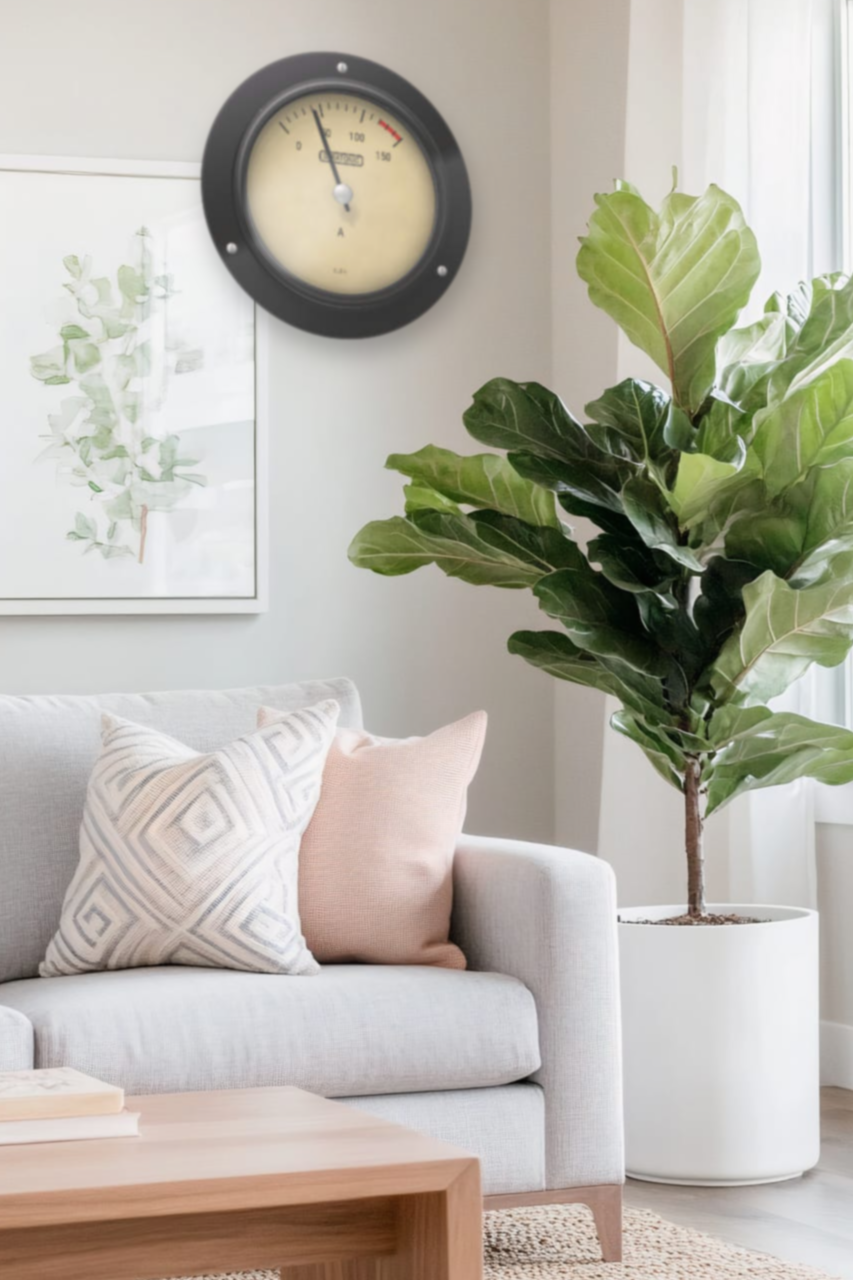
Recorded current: 40 A
